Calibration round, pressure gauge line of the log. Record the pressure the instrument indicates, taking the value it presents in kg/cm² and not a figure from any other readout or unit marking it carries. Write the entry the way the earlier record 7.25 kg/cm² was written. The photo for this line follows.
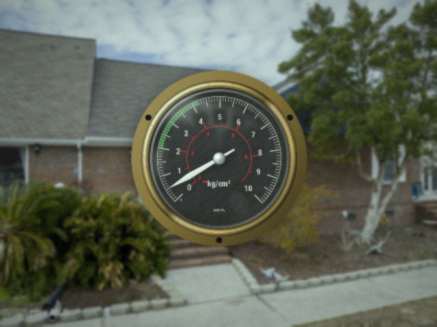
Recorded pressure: 0.5 kg/cm²
